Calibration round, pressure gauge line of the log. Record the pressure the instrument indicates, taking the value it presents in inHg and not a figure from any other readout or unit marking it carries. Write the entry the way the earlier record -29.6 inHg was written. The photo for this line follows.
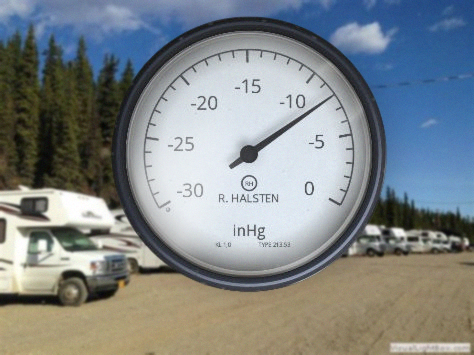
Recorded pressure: -8 inHg
